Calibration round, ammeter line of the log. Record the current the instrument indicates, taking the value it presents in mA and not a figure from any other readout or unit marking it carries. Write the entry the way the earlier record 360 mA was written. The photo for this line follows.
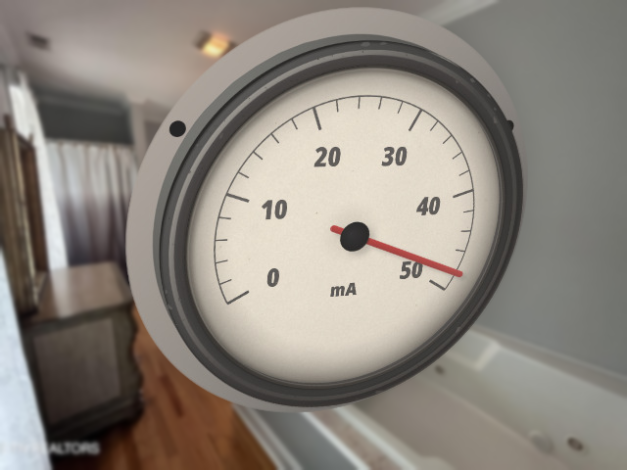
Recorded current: 48 mA
